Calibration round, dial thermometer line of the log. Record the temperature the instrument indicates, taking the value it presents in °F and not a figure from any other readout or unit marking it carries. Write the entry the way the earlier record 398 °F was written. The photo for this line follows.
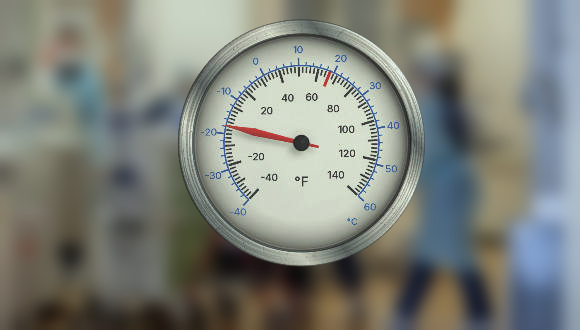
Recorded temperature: 0 °F
